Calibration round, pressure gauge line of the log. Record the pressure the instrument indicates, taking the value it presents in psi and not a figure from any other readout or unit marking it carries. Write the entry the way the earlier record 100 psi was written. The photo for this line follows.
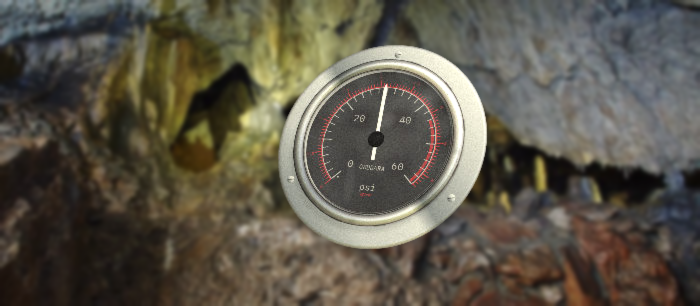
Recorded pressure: 30 psi
